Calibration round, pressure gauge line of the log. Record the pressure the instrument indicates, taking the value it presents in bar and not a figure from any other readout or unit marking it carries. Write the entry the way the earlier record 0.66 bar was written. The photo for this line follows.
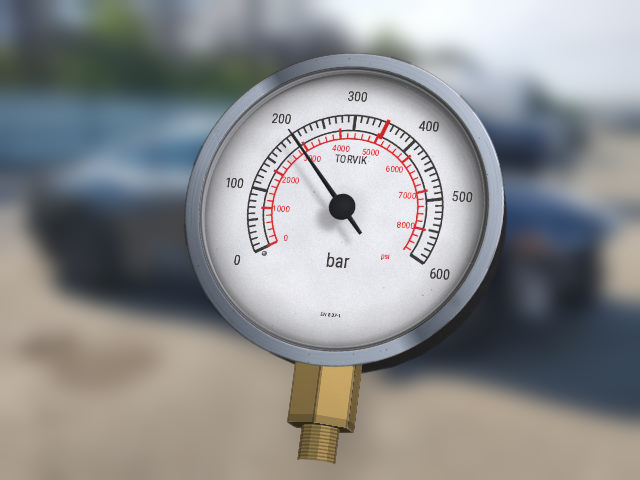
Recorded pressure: 200 bar
